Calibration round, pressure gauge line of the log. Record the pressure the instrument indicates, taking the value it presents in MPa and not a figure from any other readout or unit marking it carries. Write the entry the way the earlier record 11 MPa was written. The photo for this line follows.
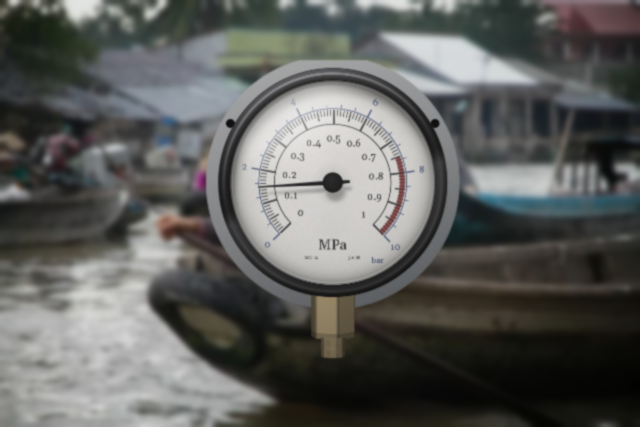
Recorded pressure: 0.15 MPa
